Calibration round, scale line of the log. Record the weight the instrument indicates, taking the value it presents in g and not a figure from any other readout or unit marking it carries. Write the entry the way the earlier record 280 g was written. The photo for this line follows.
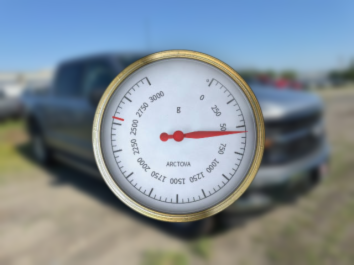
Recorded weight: 550 g
